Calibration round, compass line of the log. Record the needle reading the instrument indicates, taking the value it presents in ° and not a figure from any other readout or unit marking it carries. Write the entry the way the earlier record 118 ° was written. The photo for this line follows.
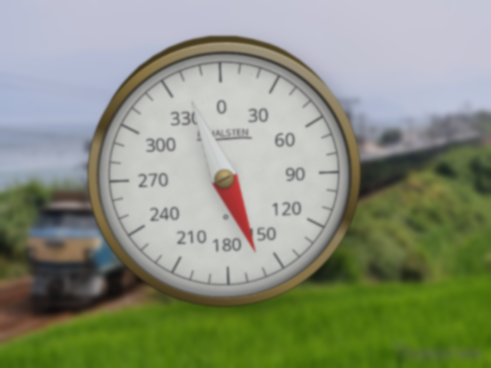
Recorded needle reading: 160 °
